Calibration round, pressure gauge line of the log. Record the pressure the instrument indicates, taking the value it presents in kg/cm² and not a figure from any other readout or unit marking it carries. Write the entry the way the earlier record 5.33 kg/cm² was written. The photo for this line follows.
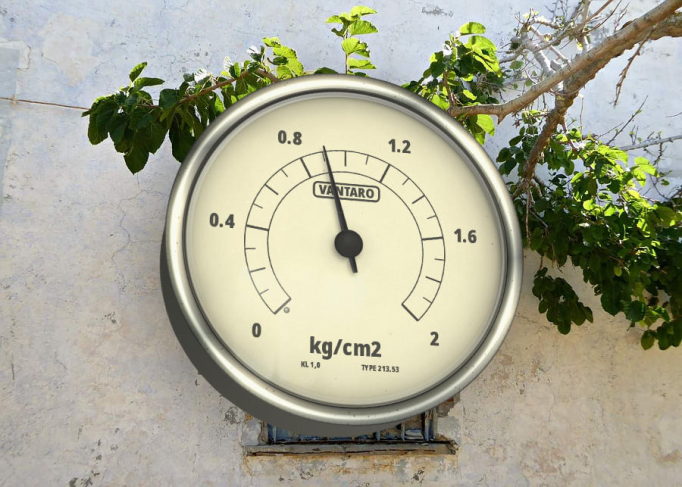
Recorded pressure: 0.9 kg/cm²
